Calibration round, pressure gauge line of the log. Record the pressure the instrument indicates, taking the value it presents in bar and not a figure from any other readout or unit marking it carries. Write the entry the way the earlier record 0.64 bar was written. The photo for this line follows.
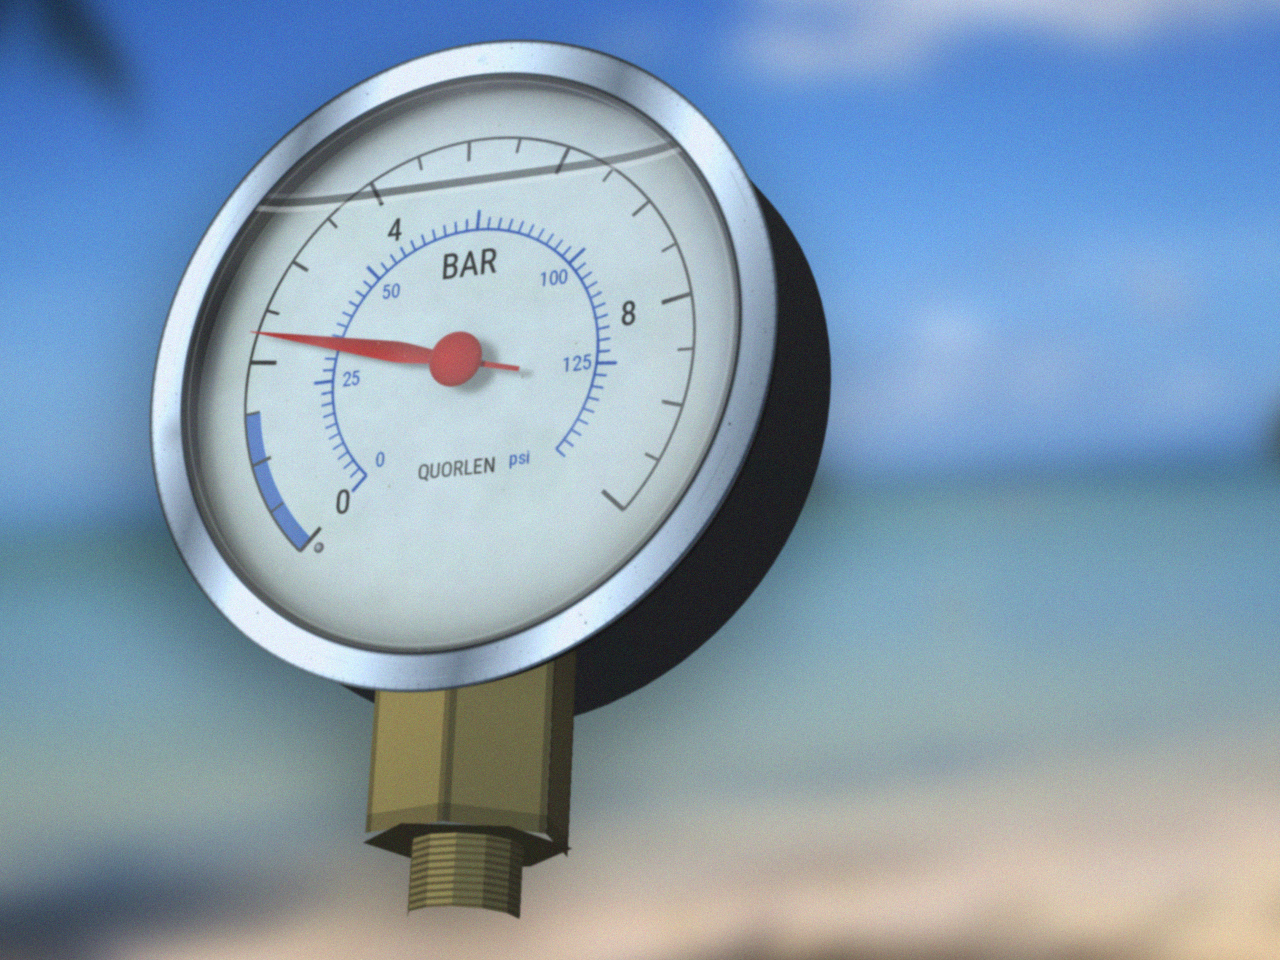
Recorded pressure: 2.25 bar
